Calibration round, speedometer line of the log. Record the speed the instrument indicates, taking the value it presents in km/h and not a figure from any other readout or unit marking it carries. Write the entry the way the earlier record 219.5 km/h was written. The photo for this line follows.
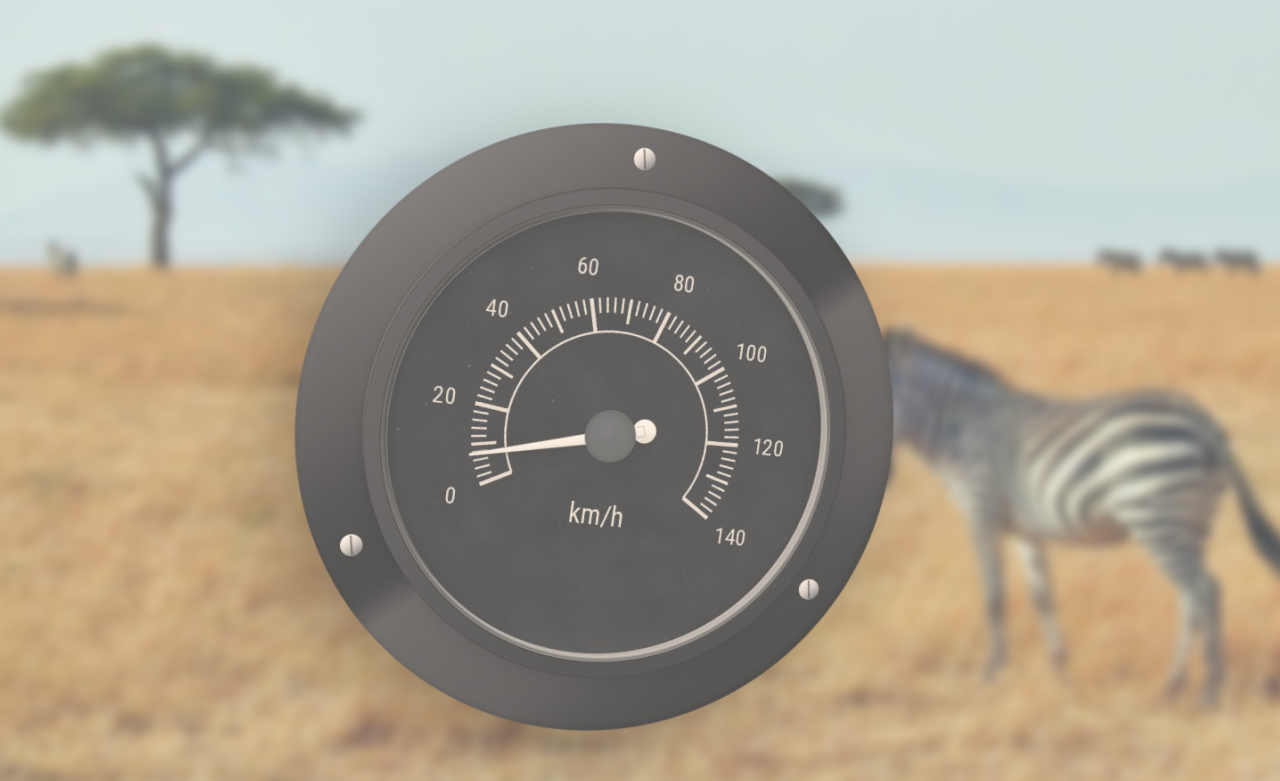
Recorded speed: 8 km/h
